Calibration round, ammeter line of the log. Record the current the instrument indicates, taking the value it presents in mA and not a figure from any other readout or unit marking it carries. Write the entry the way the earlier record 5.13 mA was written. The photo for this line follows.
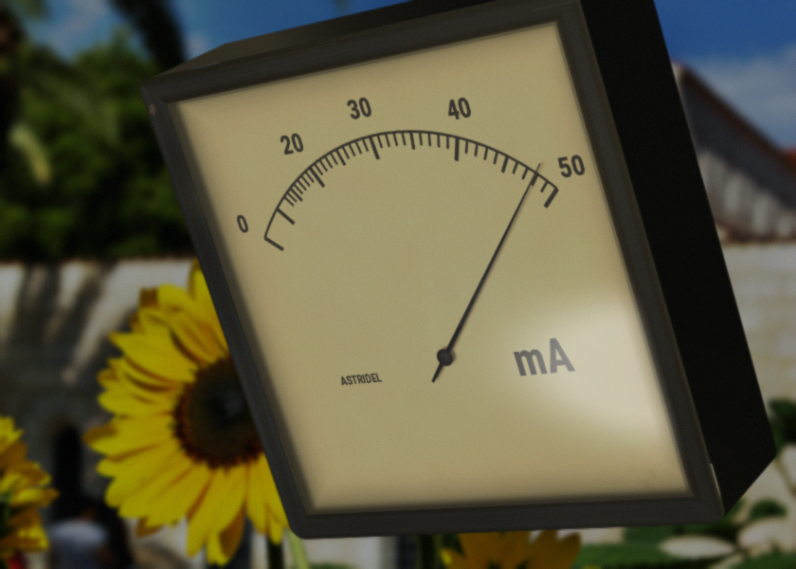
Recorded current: 48 mA
